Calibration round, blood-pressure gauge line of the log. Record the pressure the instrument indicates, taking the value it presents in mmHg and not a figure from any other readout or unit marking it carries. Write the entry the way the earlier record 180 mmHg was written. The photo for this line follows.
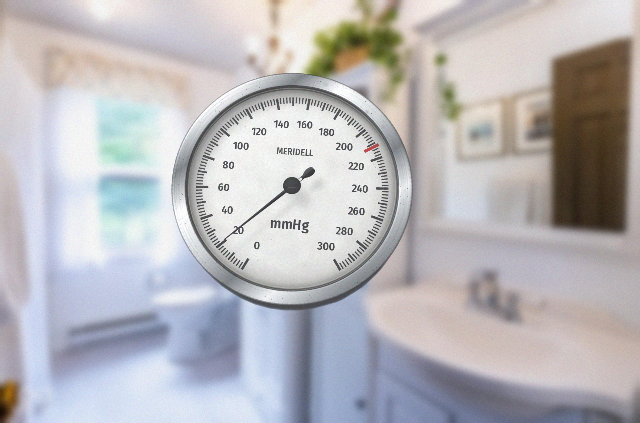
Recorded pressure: 20 mmHg
